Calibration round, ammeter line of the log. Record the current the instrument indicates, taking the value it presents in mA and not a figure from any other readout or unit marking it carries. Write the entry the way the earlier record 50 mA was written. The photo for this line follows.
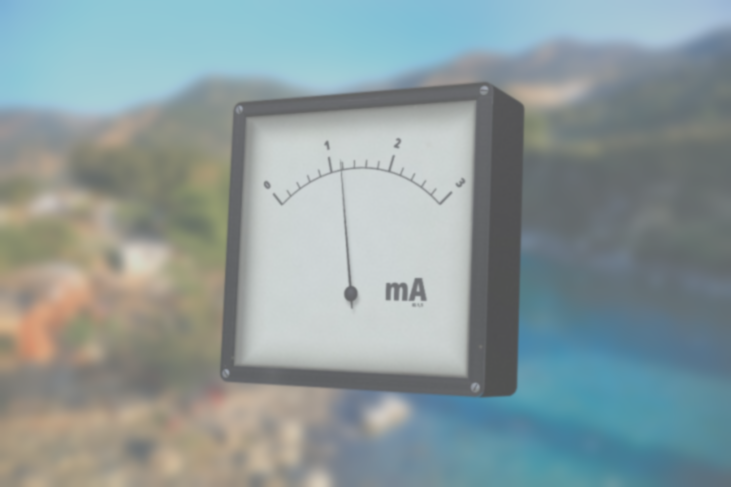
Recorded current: 1.2 mA
